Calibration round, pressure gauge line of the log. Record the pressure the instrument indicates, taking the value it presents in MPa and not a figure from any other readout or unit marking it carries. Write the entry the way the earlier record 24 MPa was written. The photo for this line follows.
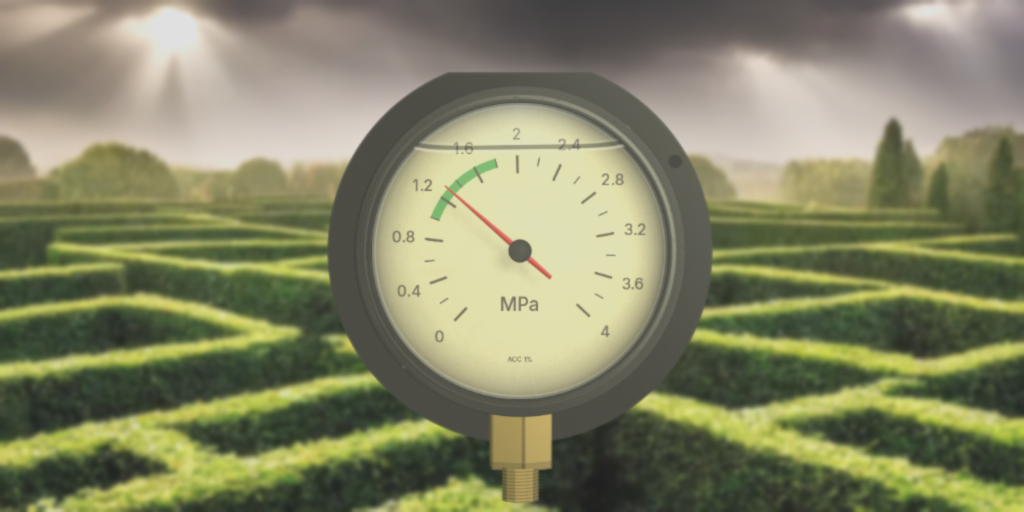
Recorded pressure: 1.3 MPa
